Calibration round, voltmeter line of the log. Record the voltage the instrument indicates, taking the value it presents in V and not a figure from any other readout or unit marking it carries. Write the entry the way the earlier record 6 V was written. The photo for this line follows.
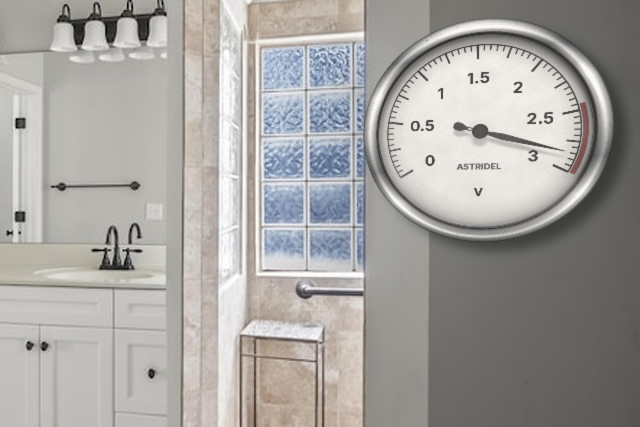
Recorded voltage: 2.85 V
